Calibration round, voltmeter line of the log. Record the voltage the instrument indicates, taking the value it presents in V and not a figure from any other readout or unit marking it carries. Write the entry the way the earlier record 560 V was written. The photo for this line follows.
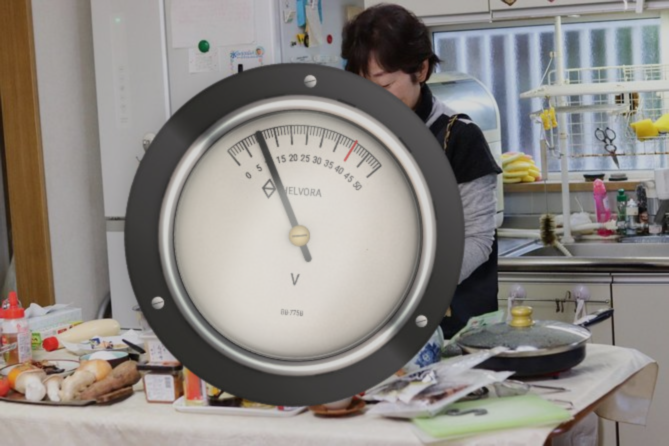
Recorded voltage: 10 V
